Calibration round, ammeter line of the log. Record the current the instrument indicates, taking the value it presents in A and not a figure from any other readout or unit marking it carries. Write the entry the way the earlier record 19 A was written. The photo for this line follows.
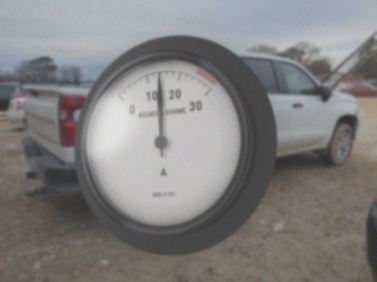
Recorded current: 14 A
